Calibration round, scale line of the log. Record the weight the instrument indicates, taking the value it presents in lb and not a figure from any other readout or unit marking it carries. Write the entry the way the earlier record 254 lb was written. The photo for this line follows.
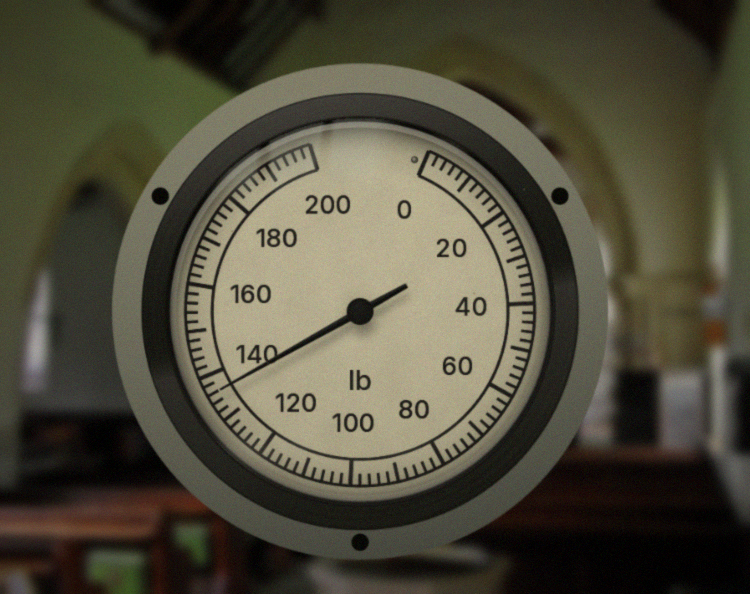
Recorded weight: 136 lb
